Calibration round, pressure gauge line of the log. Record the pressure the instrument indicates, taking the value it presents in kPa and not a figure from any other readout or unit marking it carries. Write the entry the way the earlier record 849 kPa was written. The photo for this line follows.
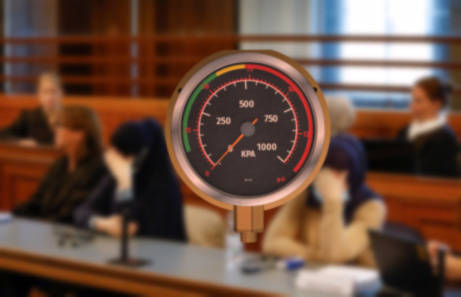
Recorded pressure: 0 kPa
